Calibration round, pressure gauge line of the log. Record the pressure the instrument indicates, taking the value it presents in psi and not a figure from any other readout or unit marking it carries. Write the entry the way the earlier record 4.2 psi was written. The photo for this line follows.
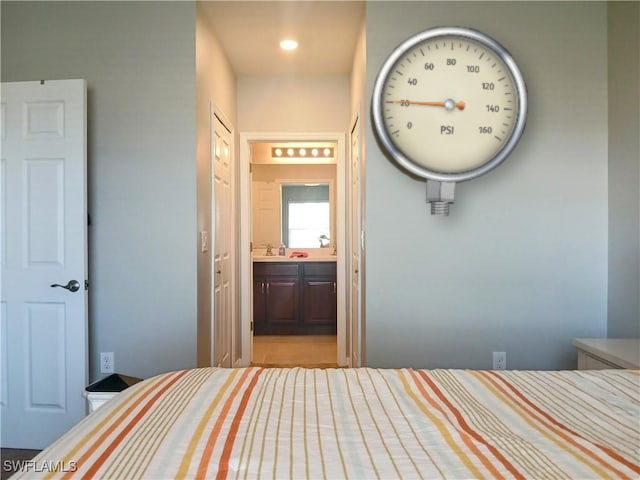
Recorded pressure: 20 psi
